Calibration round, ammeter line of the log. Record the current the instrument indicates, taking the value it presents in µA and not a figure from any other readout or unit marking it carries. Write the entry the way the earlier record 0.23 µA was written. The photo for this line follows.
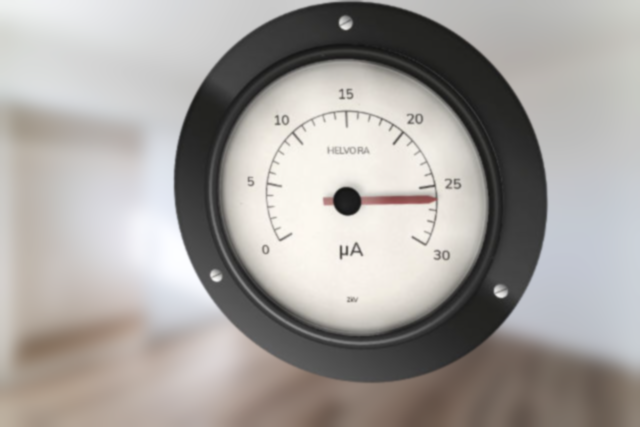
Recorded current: 26 µA
